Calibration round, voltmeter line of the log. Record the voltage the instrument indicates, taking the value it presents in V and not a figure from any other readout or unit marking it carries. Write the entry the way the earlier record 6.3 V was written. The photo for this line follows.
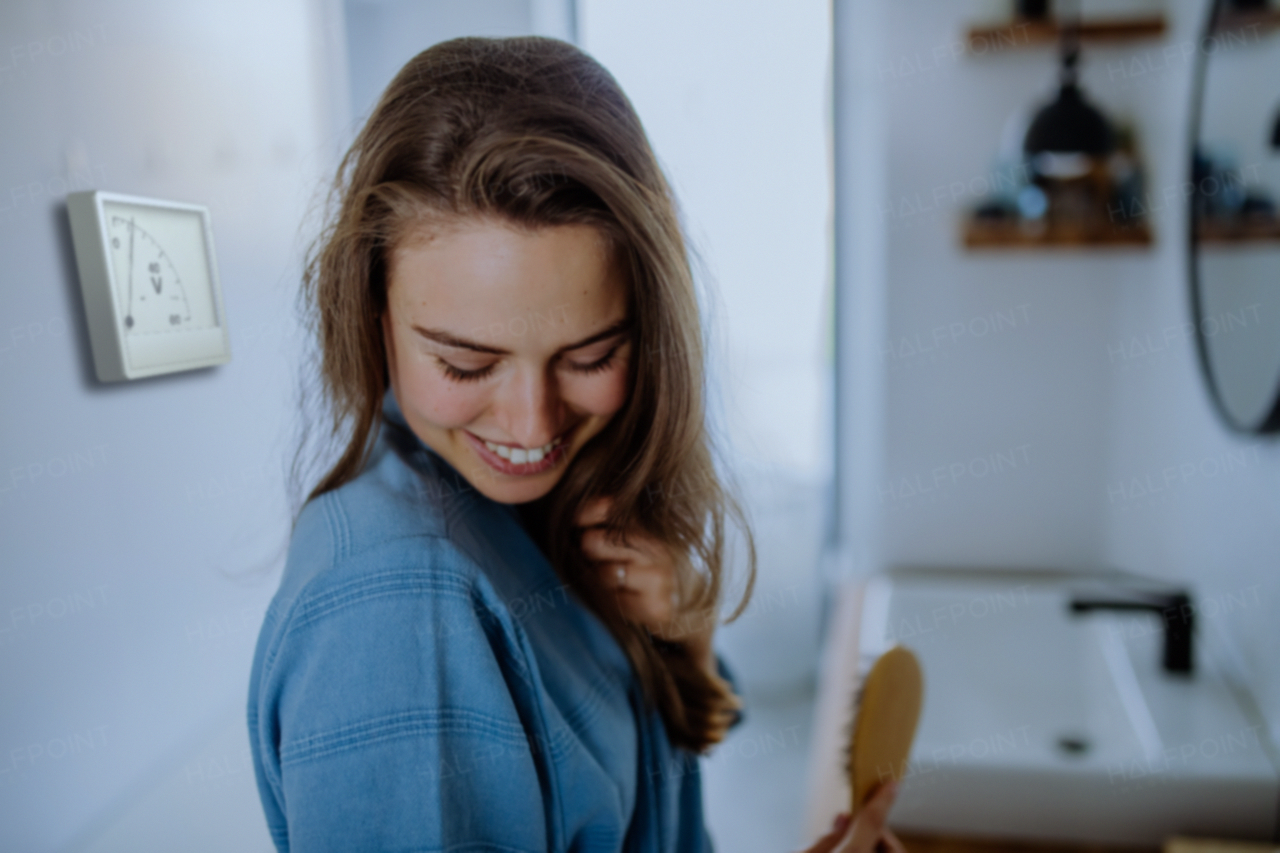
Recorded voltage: 20 V
